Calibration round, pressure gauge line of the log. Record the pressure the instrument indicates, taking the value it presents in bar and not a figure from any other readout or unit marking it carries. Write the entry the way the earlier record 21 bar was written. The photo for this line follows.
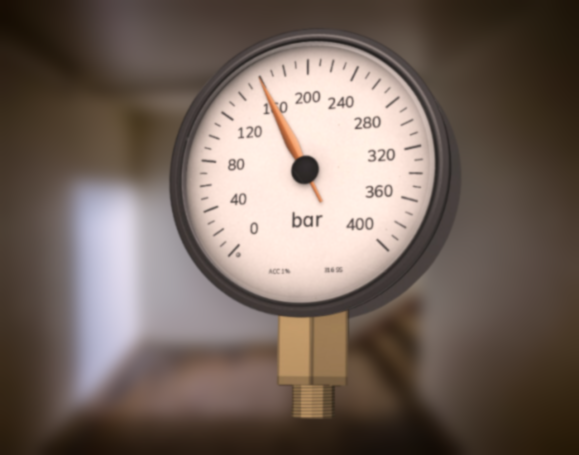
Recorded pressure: 160 bar
